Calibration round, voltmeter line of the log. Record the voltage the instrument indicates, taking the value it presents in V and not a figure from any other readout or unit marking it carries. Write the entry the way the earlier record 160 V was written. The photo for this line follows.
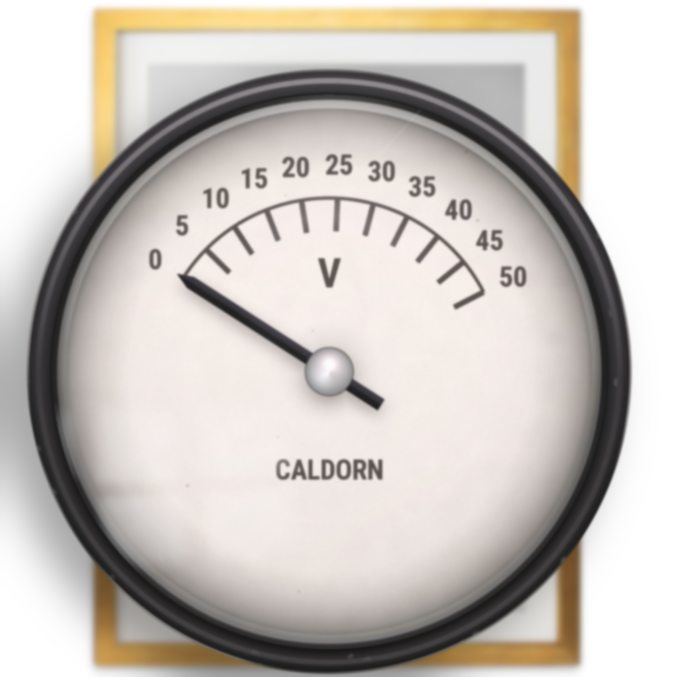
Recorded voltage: 0 V
